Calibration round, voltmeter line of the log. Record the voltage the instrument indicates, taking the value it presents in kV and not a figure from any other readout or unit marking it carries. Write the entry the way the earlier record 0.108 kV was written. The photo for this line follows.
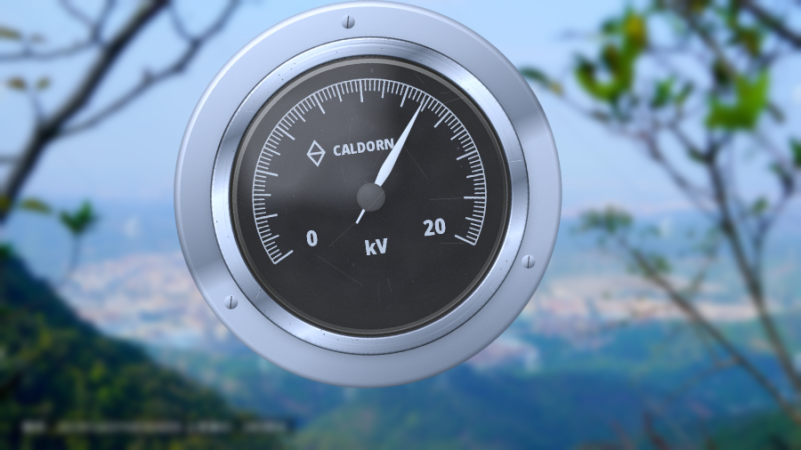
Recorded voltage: 12.8 kV
